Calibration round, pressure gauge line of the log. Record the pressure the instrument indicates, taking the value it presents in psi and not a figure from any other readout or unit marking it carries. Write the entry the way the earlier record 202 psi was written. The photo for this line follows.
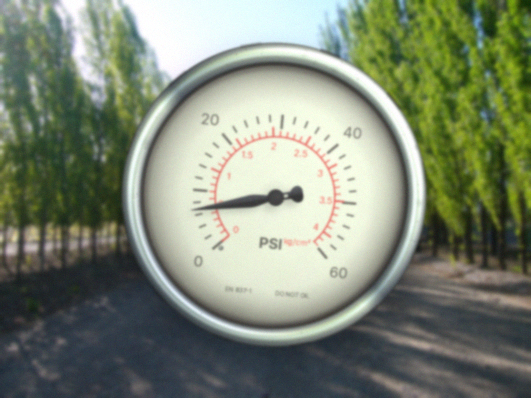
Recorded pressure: 7 psi
